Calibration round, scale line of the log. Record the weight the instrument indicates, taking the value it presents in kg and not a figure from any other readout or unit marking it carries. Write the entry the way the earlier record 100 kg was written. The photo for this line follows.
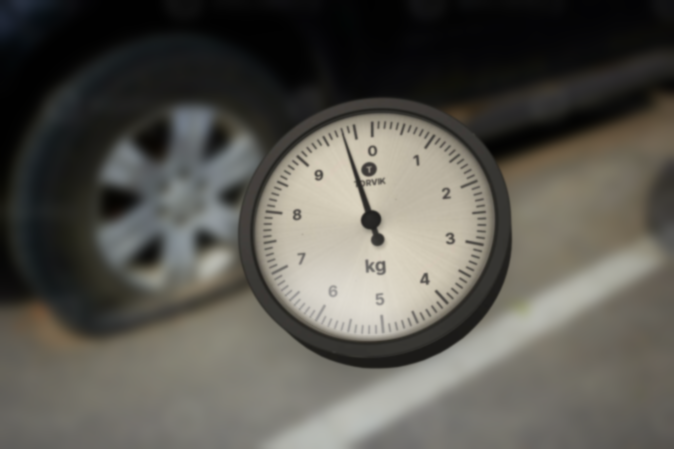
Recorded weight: 9.8 kg
